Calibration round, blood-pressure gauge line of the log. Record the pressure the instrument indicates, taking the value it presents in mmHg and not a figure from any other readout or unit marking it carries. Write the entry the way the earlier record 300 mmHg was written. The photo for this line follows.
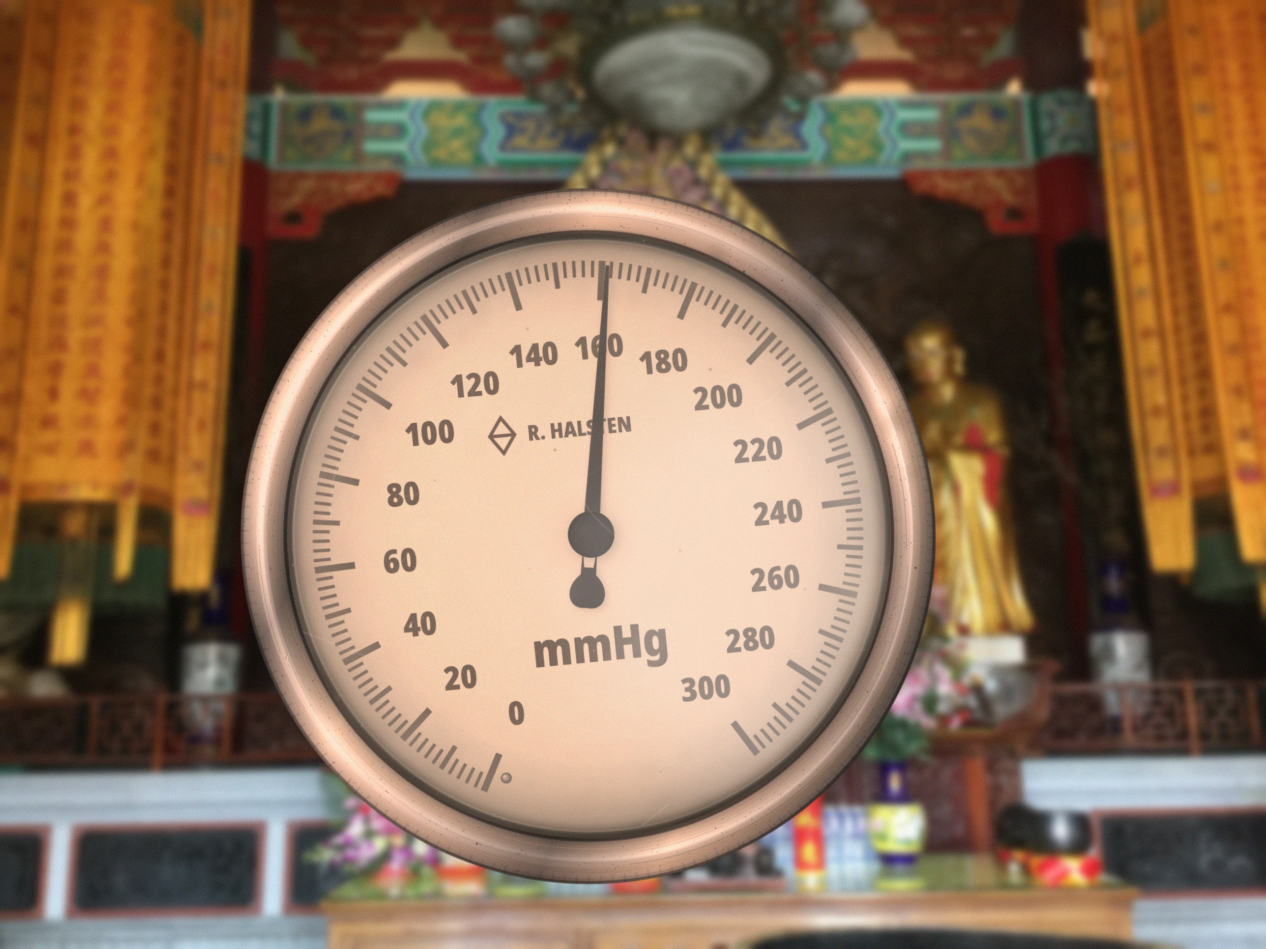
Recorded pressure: 161 mmHg
